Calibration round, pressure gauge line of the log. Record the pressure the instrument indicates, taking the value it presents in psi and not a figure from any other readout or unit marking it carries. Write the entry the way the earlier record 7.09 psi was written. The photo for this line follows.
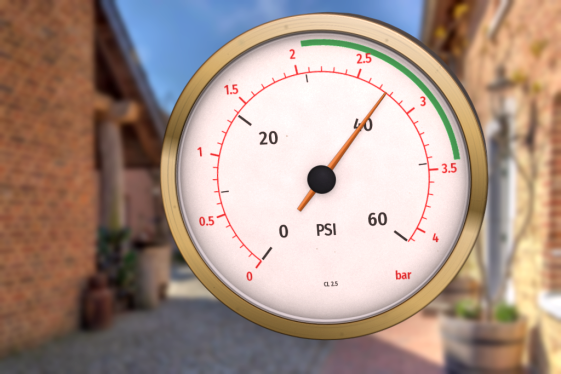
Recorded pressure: 40 psi
